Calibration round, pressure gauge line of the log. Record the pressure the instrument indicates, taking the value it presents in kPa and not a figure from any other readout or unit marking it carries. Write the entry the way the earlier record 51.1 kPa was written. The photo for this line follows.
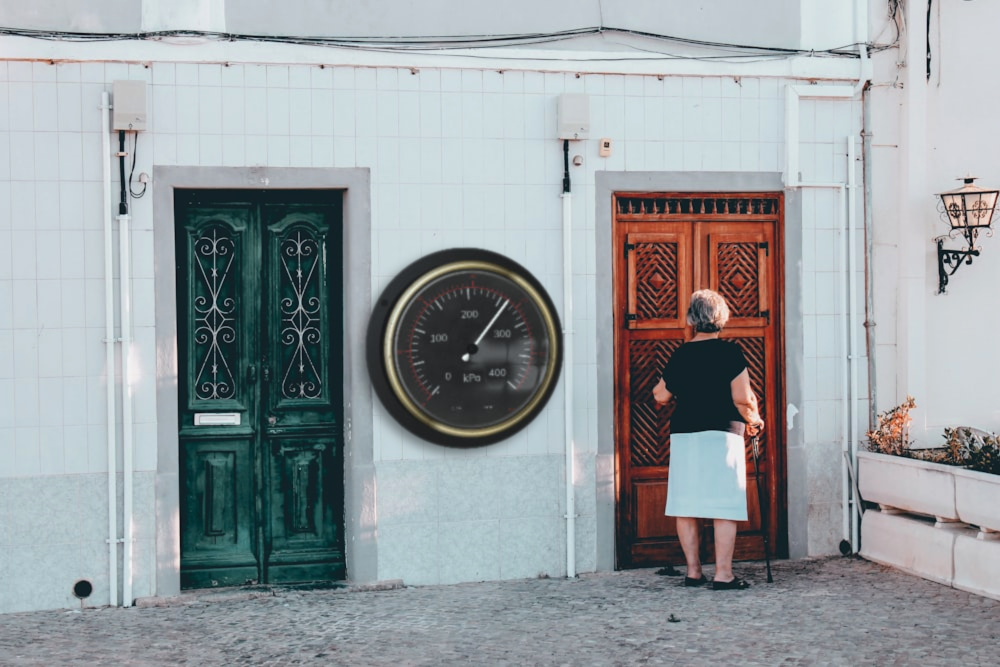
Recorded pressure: 260 kPa
